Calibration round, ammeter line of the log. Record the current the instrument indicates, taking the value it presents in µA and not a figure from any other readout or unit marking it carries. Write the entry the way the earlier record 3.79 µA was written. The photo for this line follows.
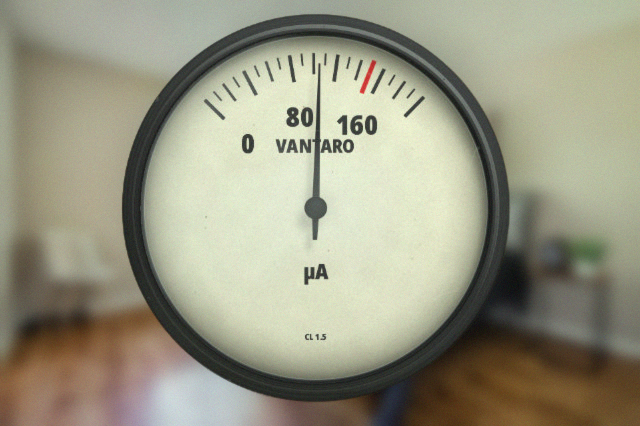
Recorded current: 105 µA
